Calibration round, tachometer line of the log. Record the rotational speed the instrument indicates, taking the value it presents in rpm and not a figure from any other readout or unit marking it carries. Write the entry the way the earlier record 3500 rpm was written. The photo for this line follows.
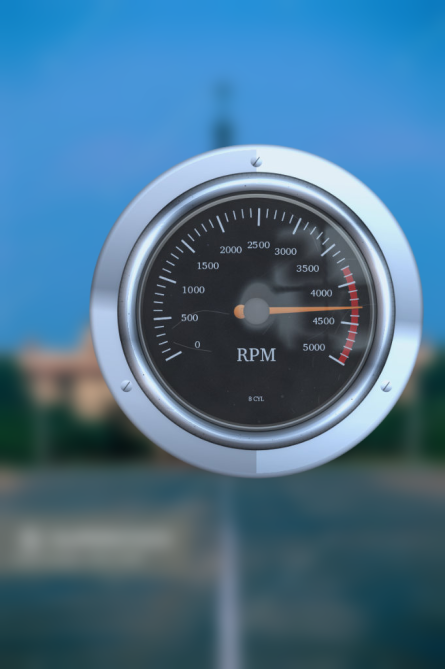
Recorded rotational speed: 4300 rpm
